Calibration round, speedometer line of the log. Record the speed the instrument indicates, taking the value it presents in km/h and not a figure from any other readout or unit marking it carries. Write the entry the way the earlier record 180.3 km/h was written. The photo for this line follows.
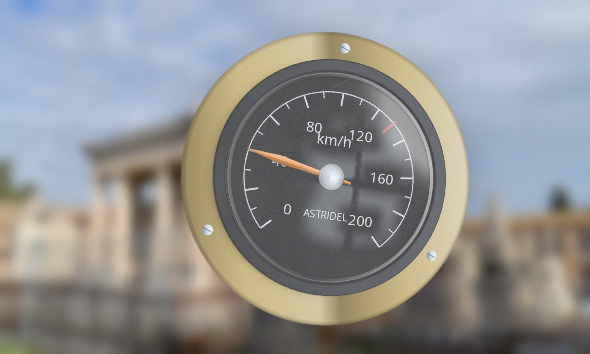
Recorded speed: 40 km/h
